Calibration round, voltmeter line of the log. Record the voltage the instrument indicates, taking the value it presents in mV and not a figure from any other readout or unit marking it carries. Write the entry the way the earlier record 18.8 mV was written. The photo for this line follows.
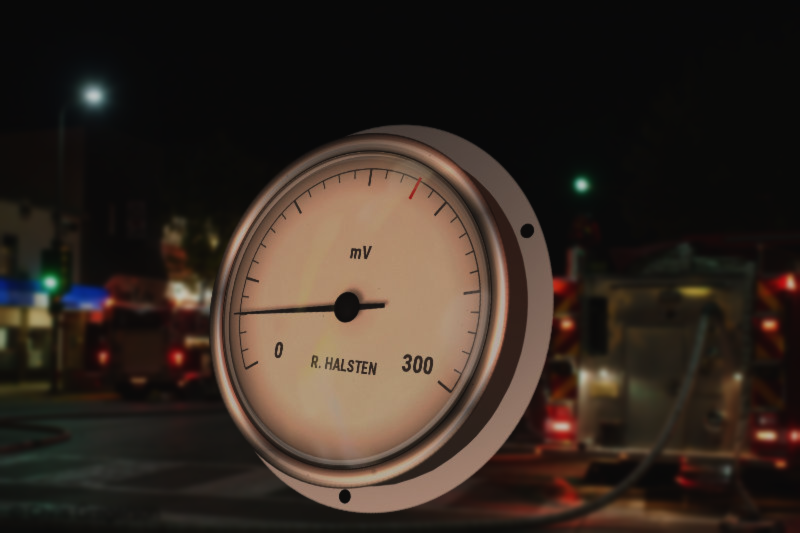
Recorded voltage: 30 mV
